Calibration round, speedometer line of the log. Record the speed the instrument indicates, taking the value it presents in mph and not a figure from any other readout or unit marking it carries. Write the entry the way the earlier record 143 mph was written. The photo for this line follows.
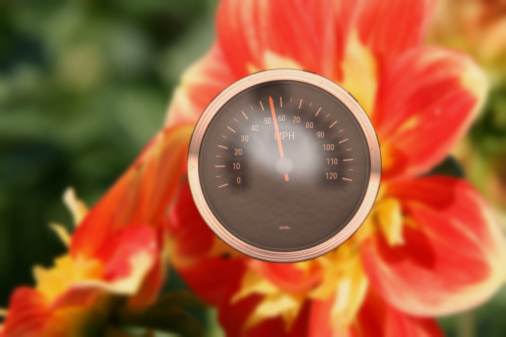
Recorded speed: 55 mph
